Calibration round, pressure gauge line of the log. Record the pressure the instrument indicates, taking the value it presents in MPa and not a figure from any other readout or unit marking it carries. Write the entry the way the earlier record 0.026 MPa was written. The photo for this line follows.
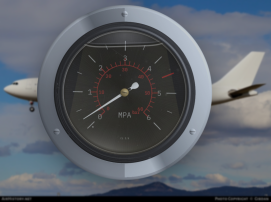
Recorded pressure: 0.25 MPa
